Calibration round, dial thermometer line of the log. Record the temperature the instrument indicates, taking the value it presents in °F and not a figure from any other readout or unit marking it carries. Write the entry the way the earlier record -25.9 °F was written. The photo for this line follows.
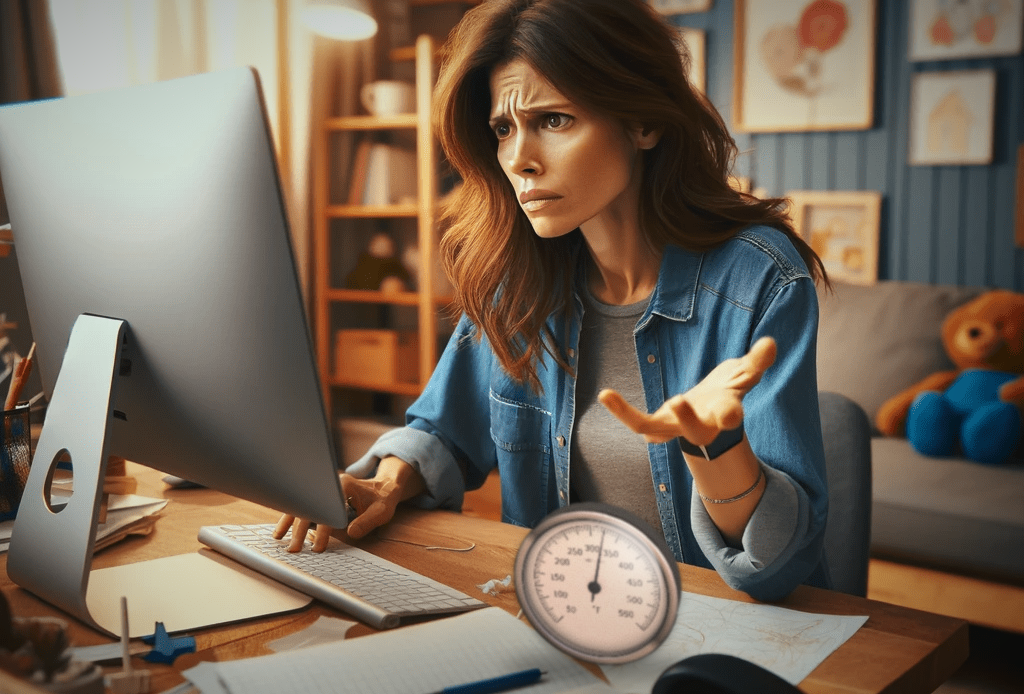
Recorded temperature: 325 °F
